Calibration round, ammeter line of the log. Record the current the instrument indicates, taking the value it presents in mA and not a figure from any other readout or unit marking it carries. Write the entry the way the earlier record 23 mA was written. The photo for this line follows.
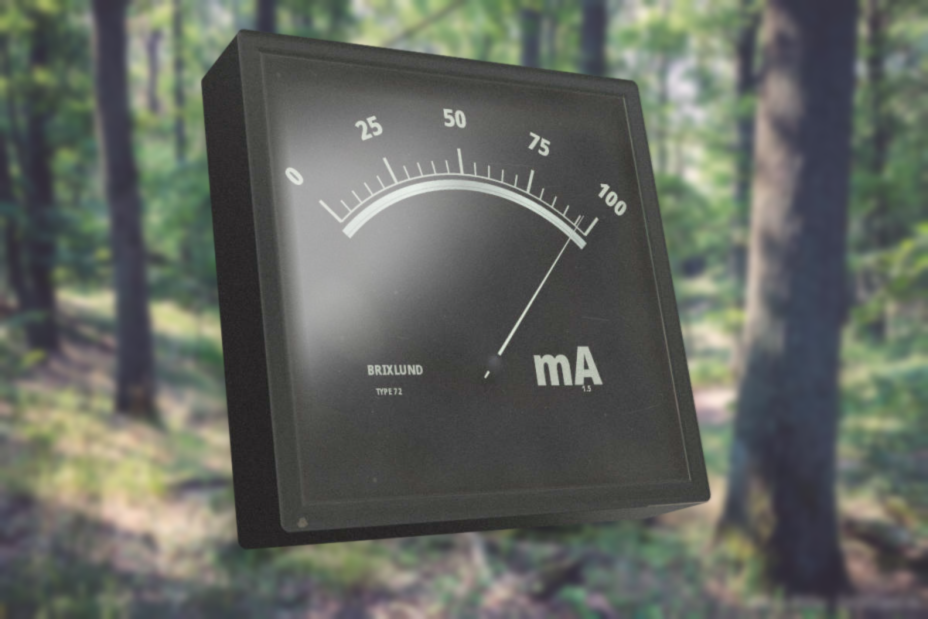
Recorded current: 95 mA
